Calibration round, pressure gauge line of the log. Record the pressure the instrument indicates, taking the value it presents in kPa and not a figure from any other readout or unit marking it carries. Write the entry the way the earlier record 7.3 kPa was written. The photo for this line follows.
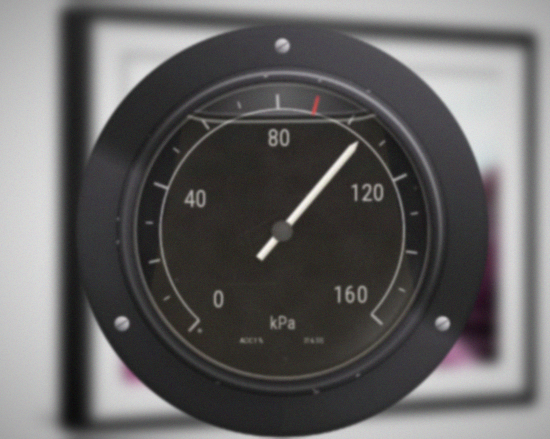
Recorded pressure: 105 kPa
